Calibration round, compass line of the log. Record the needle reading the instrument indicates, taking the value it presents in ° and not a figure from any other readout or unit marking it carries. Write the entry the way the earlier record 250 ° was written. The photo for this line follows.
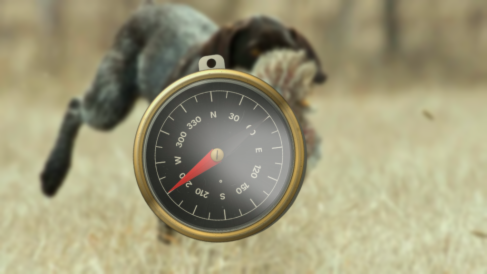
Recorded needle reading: 240 °
